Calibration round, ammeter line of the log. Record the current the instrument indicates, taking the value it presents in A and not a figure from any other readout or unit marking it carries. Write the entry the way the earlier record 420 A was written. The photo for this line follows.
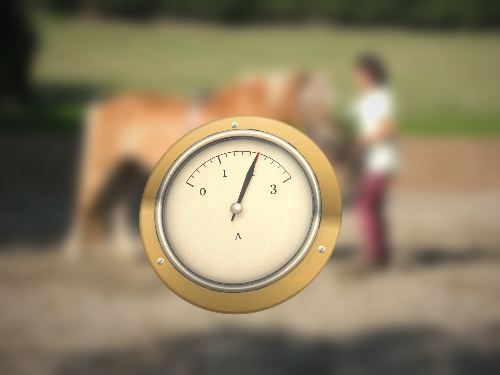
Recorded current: 2 A
